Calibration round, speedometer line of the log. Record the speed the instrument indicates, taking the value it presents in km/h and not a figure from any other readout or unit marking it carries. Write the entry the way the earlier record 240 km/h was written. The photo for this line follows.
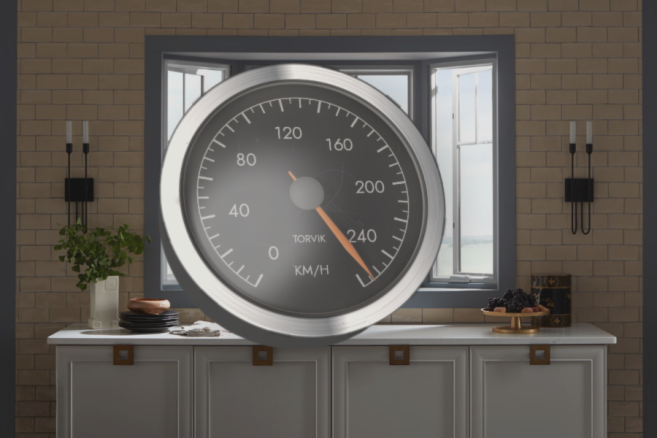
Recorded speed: 255 km/h
